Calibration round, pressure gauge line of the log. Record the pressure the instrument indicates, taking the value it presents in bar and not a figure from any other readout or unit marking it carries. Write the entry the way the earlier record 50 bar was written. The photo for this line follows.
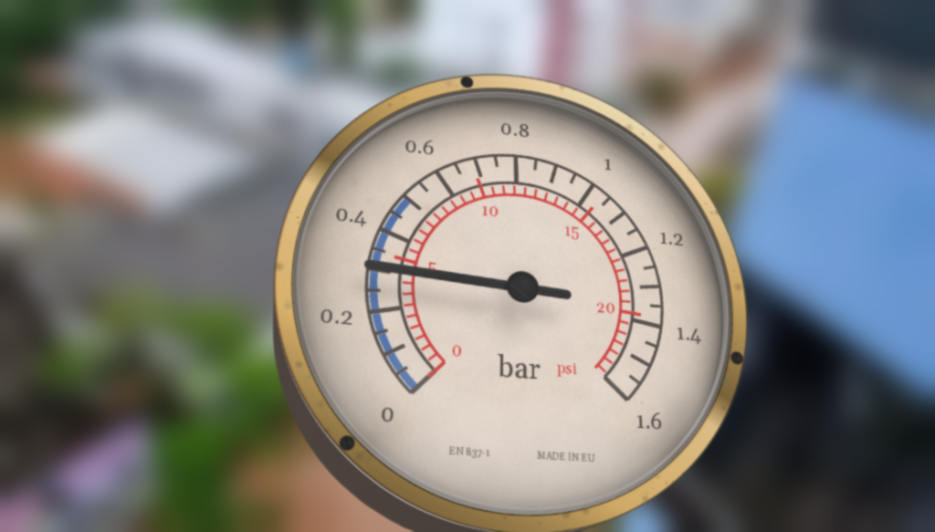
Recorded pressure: 0.3 bar
